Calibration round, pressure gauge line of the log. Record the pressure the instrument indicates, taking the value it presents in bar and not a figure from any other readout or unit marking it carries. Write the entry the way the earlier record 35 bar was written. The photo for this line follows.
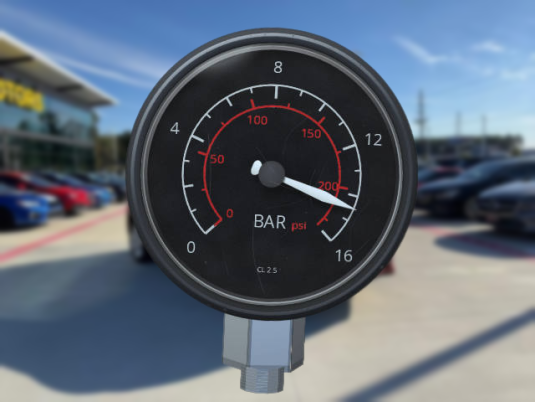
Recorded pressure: 14.5 bar
